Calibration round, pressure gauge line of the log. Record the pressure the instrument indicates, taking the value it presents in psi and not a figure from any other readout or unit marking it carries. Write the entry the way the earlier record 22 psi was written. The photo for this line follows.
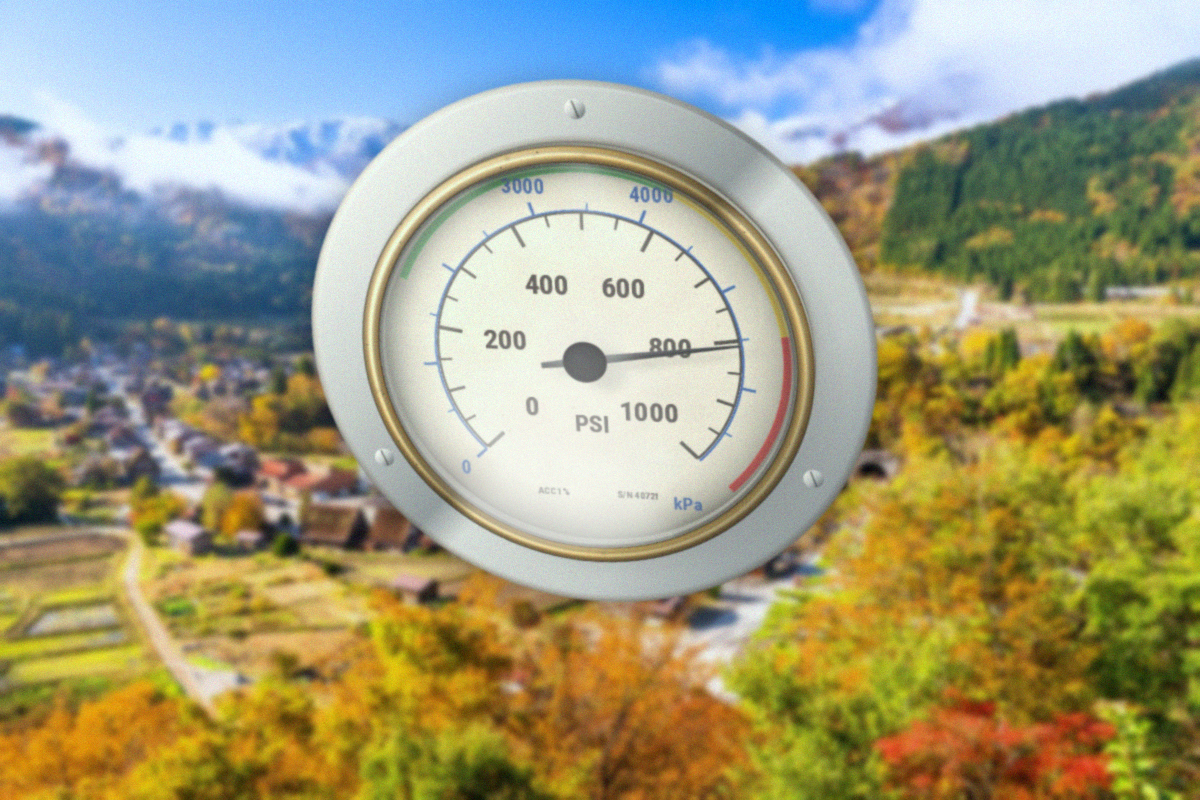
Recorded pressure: 800 psi
